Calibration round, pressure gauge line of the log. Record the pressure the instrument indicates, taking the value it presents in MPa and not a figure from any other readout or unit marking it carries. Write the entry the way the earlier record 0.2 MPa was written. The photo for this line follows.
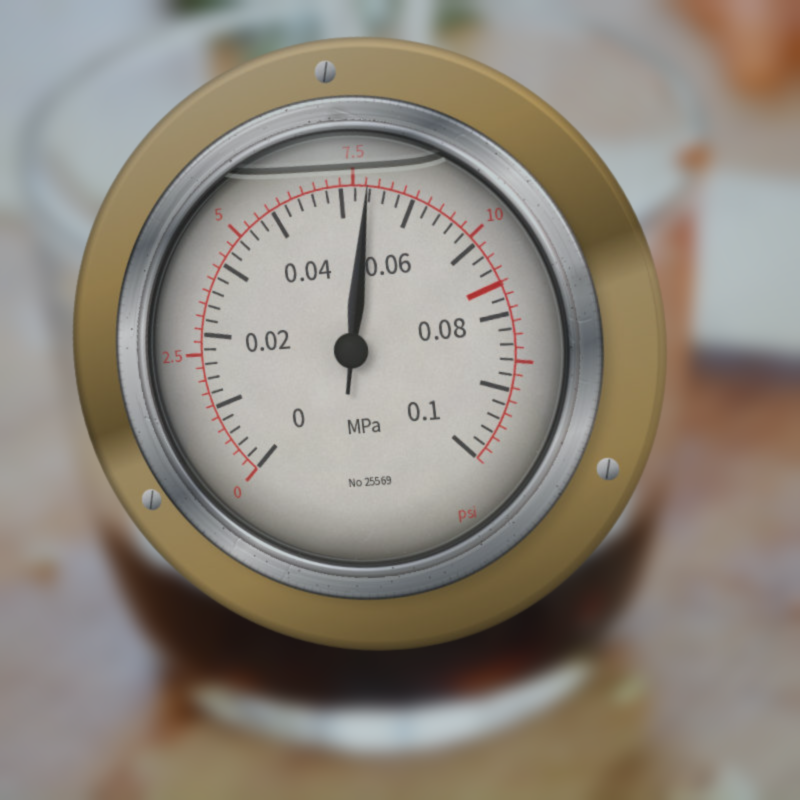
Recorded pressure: 0.054 MPa
